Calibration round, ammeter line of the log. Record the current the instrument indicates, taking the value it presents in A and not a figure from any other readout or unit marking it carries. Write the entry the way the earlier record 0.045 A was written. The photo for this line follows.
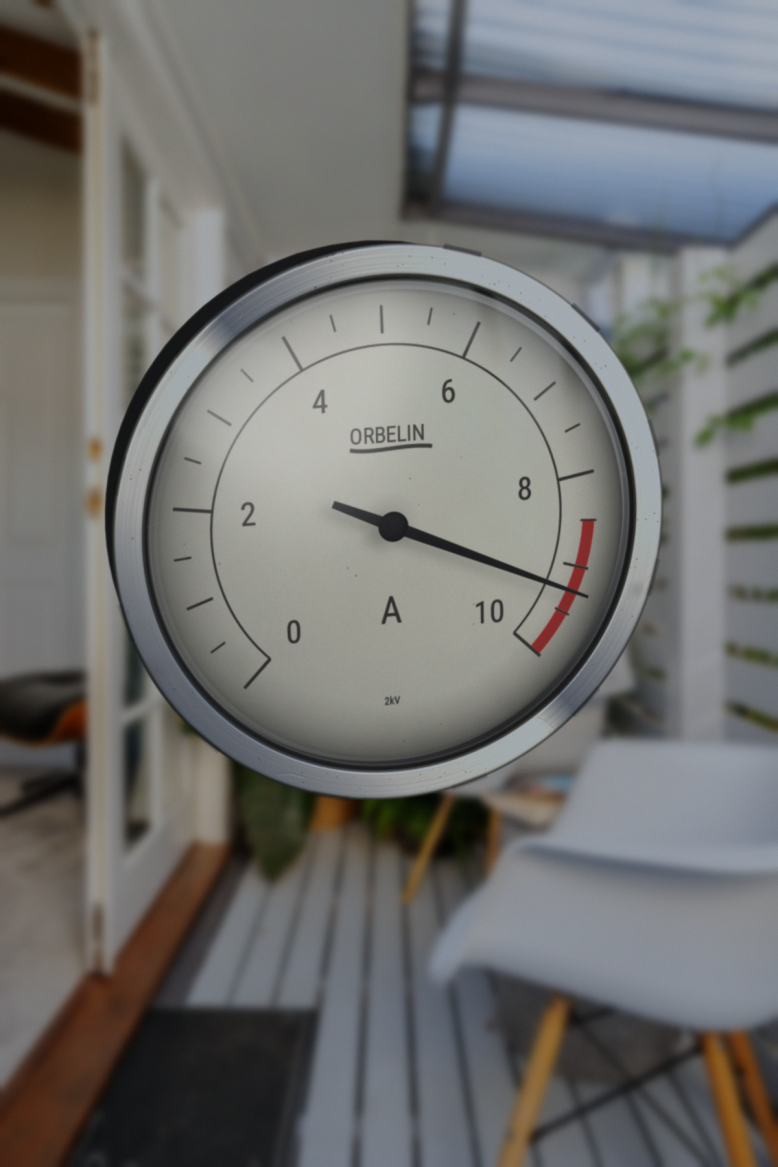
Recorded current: 9.25 A
